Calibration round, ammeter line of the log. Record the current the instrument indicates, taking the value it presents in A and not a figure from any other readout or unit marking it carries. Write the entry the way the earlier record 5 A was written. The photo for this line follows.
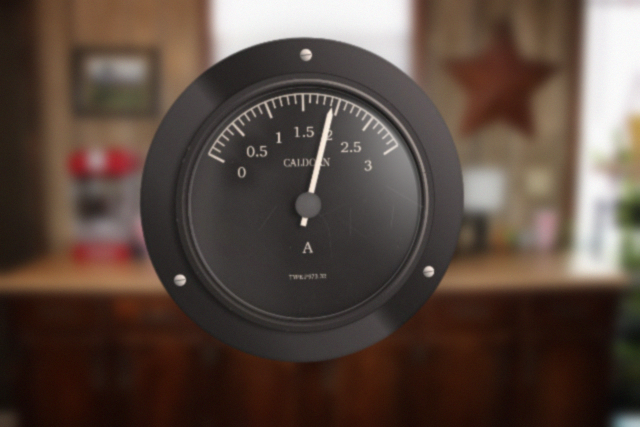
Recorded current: 1.9 A
